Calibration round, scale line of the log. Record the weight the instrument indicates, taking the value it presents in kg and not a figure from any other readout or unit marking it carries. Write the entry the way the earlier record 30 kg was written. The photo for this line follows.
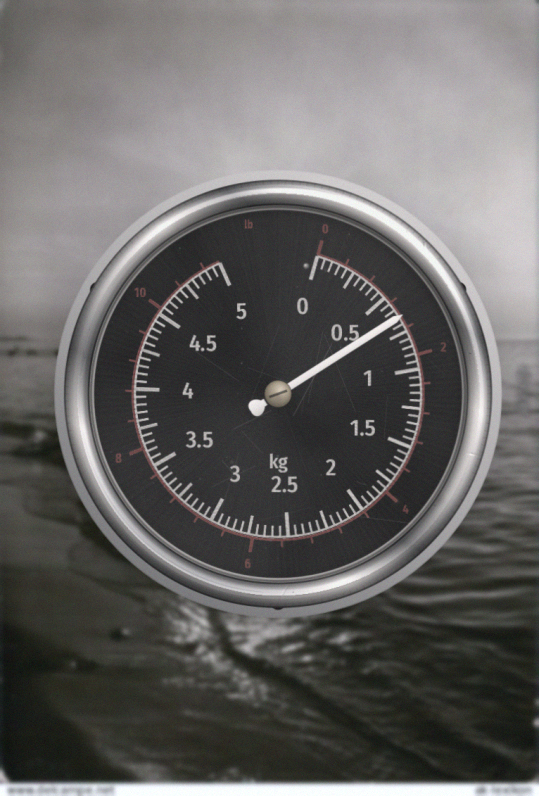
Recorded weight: 0.65 kg
